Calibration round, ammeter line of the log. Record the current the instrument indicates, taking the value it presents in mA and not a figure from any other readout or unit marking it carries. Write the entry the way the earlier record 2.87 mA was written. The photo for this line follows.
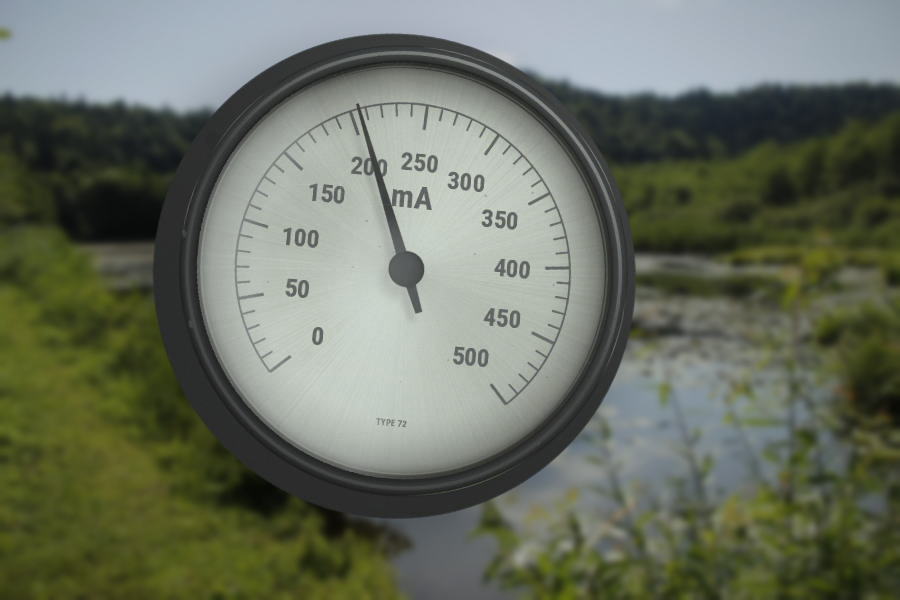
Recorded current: 205 mA
